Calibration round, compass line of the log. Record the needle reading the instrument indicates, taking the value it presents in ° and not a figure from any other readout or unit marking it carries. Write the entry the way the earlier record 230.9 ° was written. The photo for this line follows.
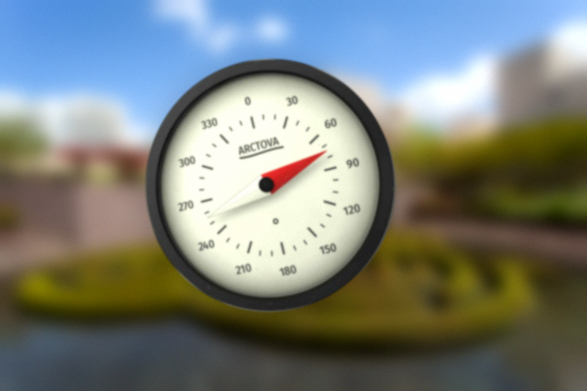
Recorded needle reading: 75 °
